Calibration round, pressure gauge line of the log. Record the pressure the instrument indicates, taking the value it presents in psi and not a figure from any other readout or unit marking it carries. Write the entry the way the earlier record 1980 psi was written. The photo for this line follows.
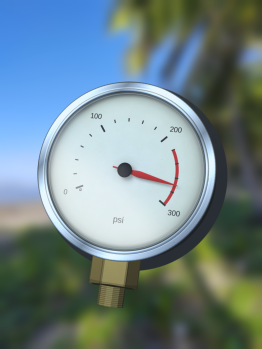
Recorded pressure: 270 psi
